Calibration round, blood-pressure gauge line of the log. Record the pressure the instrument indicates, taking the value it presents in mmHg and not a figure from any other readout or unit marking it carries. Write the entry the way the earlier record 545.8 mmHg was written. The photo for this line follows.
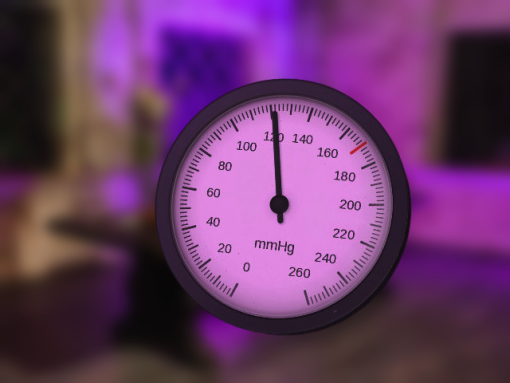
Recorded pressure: 122 mmHg
